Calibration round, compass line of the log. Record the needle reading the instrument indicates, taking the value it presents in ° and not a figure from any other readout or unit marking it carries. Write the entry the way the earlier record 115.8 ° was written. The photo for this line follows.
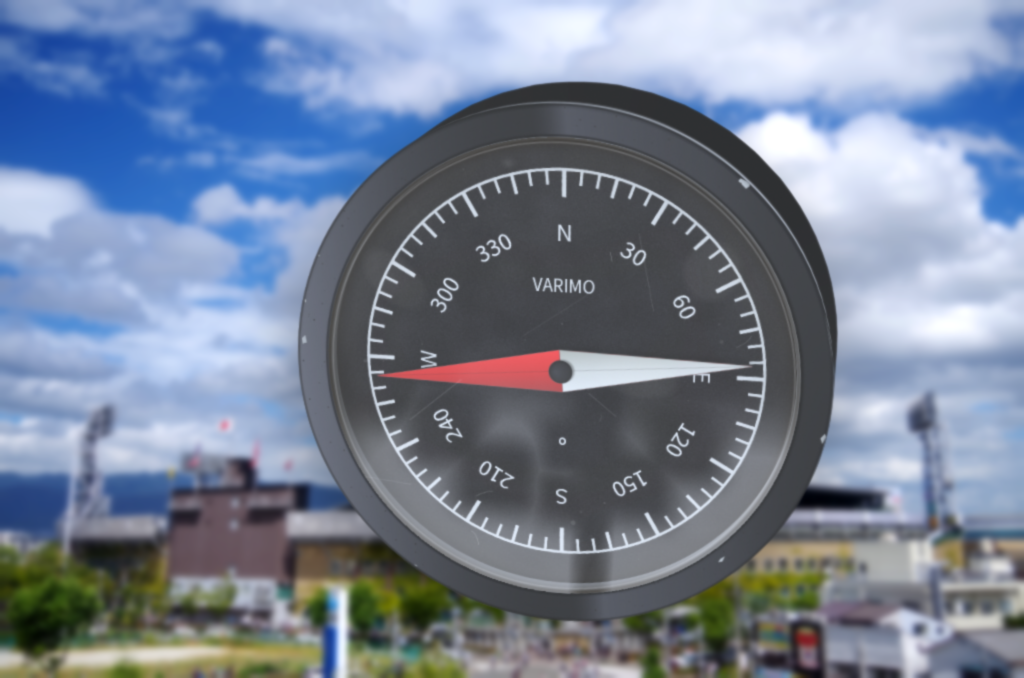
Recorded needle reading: 265 °
